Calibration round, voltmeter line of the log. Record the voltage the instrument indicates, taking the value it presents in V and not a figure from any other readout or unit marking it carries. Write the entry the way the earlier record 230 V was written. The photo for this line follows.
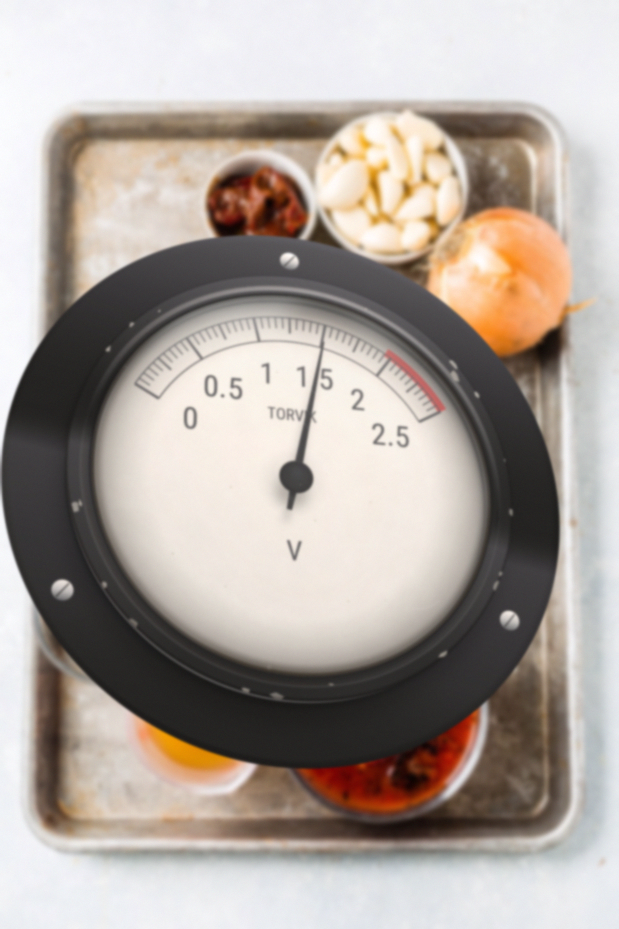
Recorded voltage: 1.5 V
